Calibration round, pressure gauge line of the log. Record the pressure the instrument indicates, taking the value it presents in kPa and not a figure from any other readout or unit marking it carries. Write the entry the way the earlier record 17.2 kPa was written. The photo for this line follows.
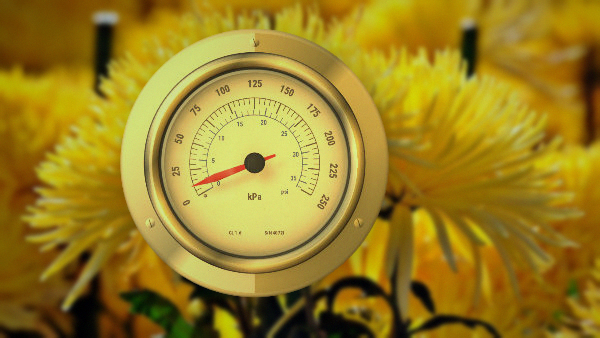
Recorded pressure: 10 kPa
